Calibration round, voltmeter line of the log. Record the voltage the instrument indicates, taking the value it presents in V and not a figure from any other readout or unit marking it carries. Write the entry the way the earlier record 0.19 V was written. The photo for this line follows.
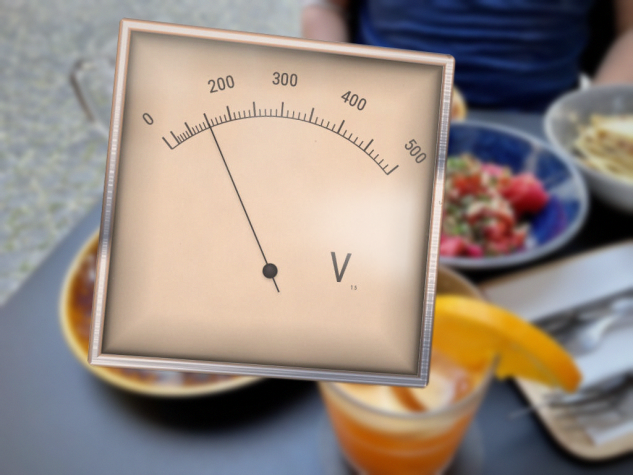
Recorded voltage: 150 V
